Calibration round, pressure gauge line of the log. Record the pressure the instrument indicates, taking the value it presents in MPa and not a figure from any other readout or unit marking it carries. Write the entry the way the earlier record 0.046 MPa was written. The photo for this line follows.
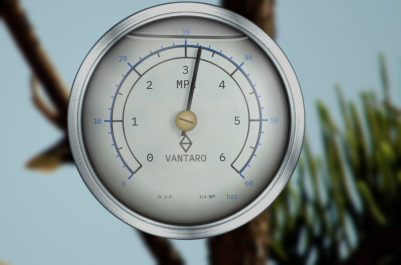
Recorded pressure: 3.25 MPa
